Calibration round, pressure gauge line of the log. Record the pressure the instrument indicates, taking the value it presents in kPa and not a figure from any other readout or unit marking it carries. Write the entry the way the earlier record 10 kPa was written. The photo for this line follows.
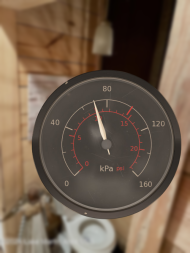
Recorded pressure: 70 kPa
